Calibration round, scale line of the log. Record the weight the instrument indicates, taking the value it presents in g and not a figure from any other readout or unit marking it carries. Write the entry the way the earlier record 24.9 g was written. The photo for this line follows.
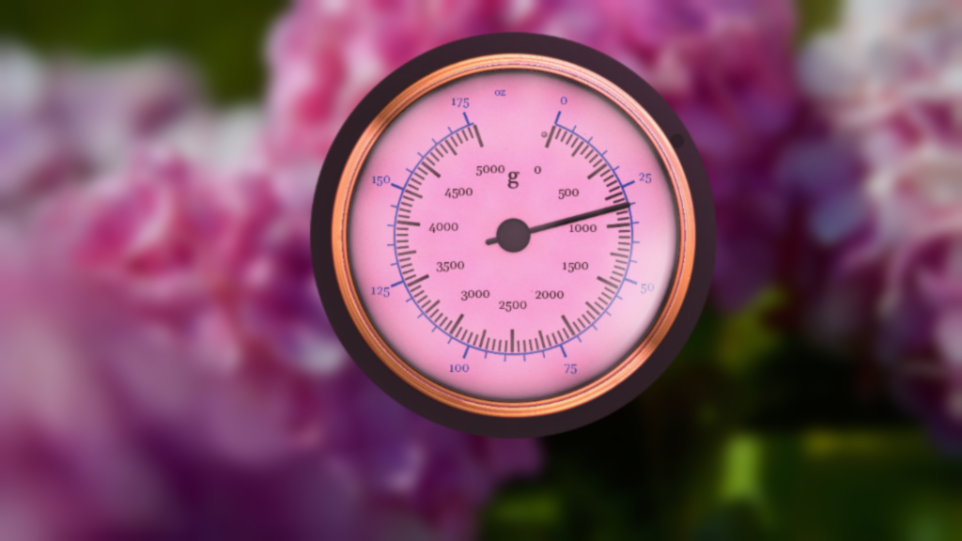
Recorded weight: 850 g
